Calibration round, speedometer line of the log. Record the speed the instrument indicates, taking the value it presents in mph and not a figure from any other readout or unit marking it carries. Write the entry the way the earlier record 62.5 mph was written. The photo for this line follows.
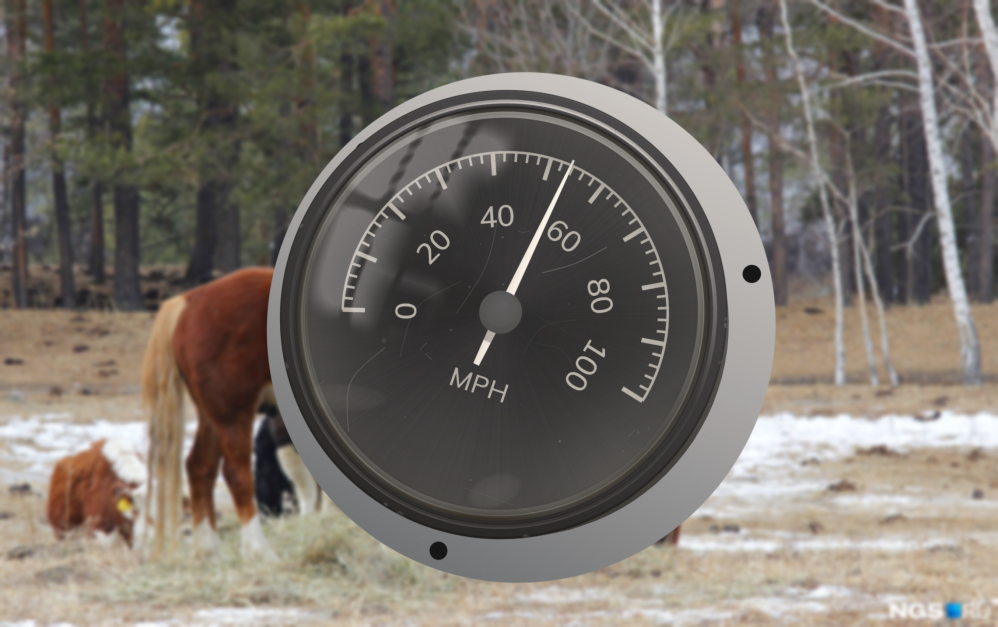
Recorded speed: 54 mph
